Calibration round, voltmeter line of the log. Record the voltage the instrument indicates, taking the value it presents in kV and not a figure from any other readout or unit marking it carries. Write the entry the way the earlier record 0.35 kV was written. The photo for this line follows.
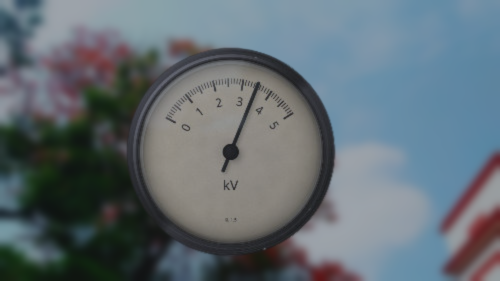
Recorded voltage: 3.5 kV
